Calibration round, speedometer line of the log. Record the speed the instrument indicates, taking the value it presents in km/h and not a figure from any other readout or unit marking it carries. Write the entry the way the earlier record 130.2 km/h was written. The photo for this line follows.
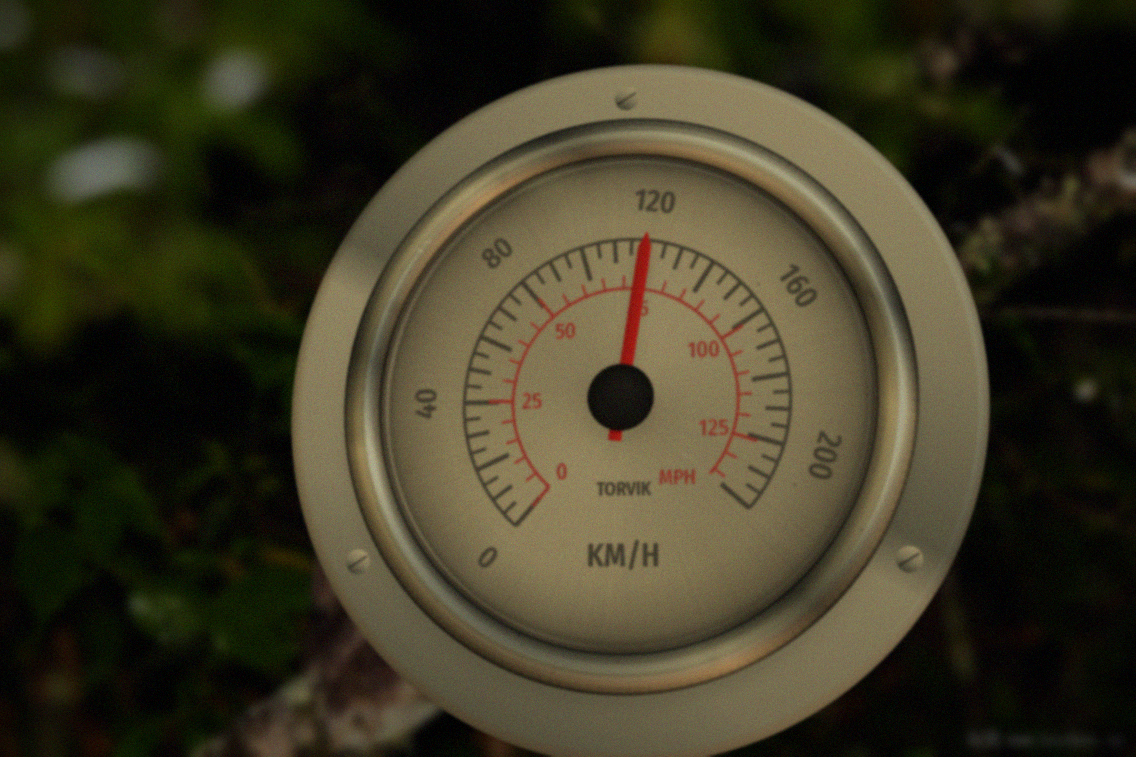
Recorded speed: 120 km/h
